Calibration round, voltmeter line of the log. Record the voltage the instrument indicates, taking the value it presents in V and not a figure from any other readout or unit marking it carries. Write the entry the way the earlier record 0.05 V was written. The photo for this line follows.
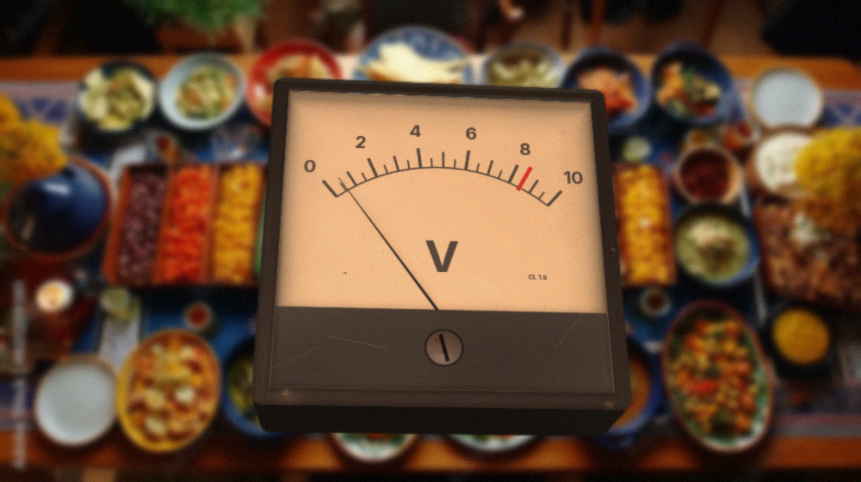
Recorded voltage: 0.5 V
